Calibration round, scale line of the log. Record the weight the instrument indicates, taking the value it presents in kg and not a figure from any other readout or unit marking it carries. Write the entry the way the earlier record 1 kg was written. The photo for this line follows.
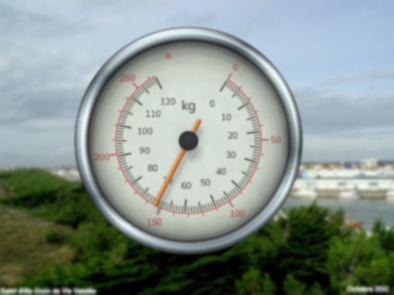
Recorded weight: 70 kg
